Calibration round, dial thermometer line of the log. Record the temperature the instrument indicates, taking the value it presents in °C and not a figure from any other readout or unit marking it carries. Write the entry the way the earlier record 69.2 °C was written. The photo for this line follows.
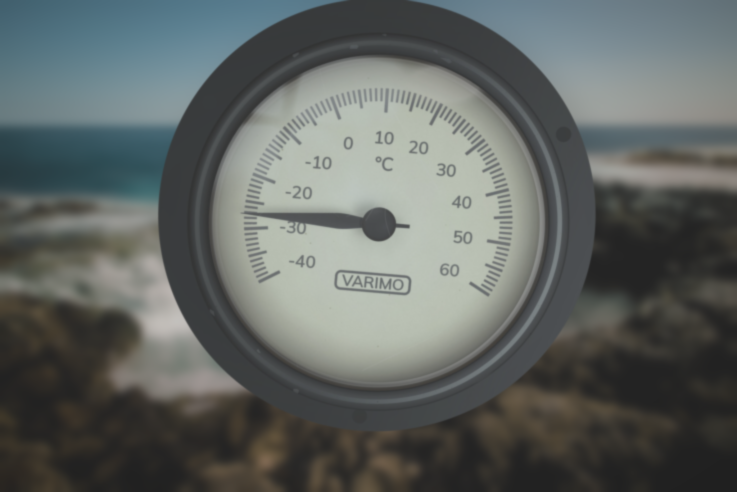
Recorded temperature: -27 °C
